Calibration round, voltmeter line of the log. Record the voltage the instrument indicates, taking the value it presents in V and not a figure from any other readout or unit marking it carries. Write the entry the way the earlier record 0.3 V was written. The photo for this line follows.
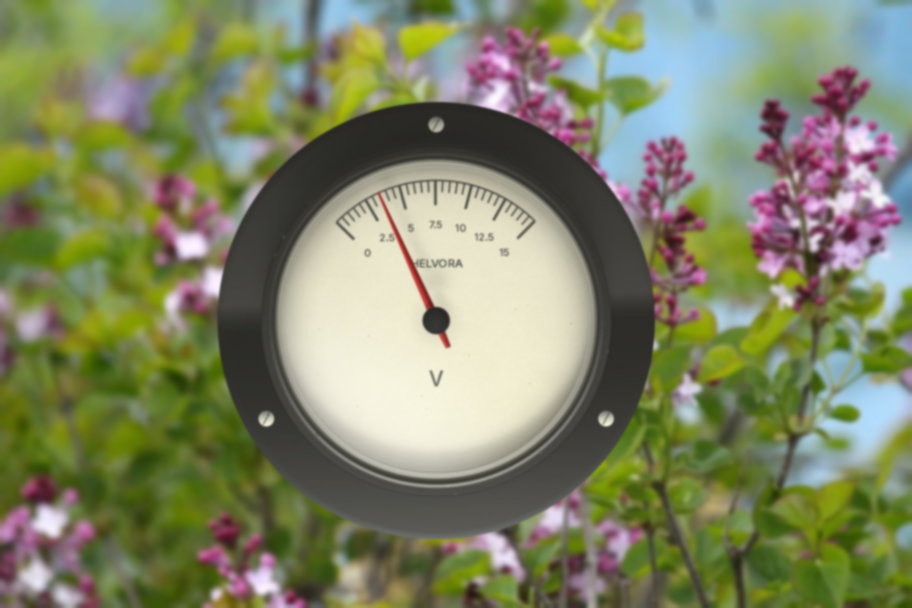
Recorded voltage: 3.5 V
